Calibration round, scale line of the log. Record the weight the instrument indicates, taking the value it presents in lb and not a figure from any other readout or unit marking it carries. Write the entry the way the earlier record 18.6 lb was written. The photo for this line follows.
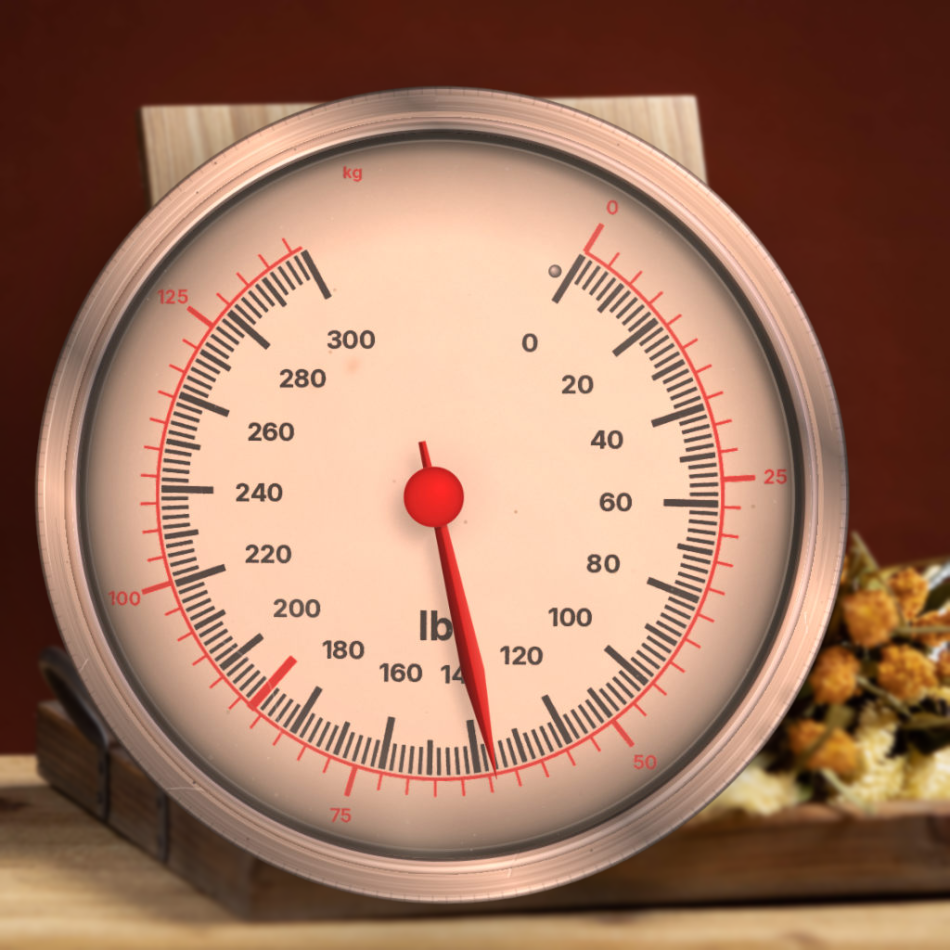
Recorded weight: 136 lb
